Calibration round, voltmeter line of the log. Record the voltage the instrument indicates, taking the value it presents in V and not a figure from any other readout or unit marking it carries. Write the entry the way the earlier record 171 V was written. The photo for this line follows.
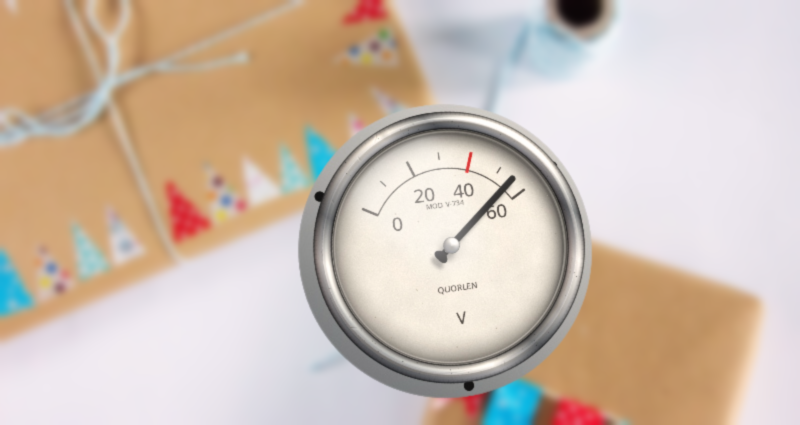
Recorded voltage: 55 V
